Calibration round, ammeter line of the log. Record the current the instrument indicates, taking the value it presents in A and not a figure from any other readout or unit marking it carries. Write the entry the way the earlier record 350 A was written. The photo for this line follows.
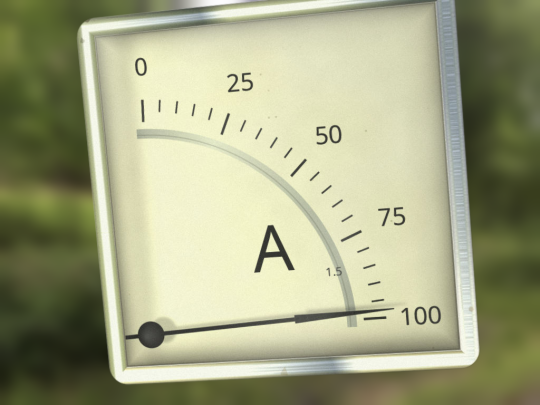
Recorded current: 97.5 A
